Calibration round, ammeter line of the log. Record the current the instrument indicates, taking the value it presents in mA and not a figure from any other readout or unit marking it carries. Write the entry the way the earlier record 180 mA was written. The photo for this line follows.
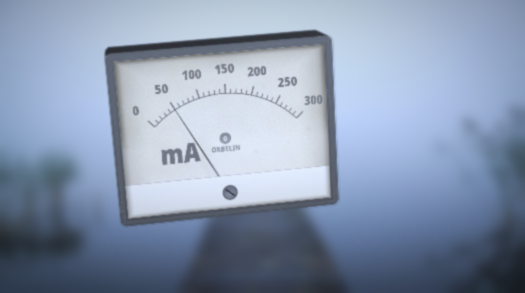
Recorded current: 50 mA
